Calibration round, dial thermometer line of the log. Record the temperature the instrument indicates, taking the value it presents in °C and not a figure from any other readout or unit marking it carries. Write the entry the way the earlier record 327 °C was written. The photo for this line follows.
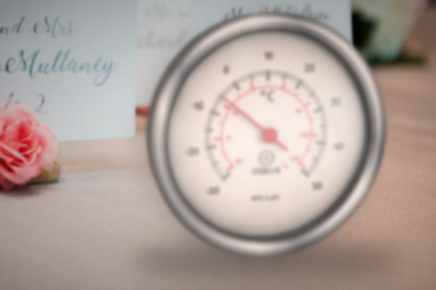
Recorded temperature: -5 °C
